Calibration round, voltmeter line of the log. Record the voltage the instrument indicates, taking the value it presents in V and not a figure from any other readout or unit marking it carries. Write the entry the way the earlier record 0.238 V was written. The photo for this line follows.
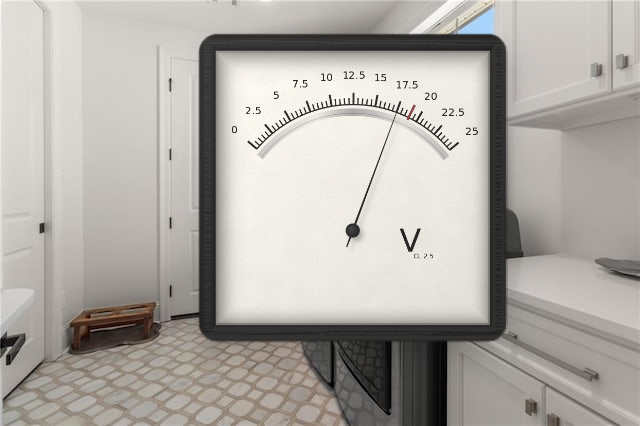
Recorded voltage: 17.5 V
